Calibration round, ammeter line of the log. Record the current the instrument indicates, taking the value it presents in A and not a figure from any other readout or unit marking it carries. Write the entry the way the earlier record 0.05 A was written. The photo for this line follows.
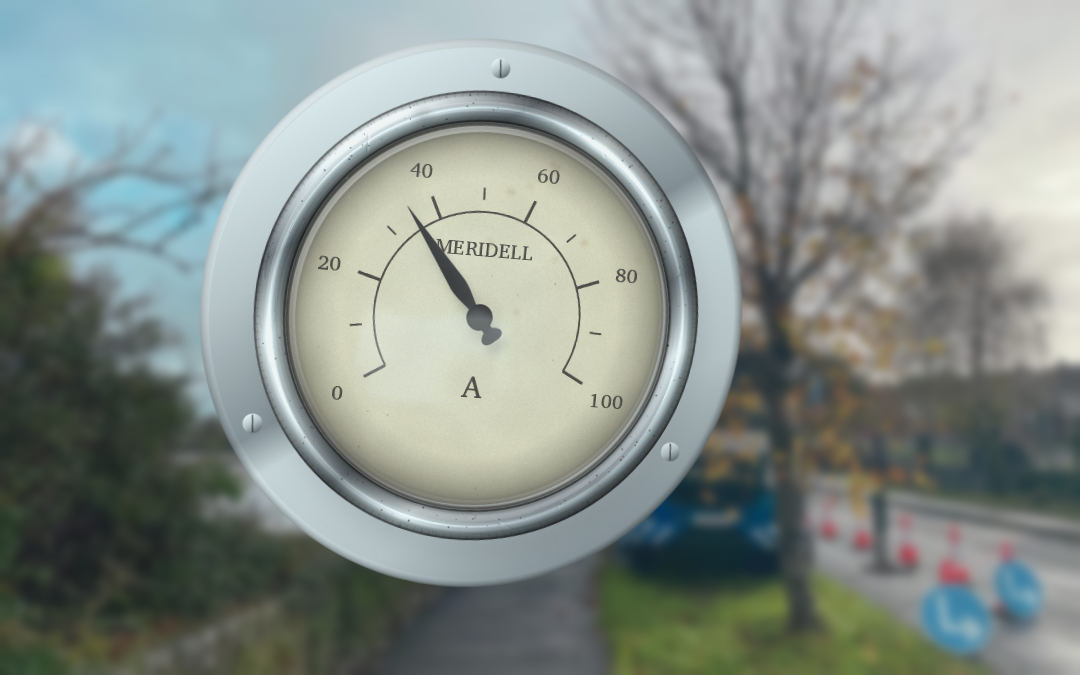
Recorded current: 35 A
